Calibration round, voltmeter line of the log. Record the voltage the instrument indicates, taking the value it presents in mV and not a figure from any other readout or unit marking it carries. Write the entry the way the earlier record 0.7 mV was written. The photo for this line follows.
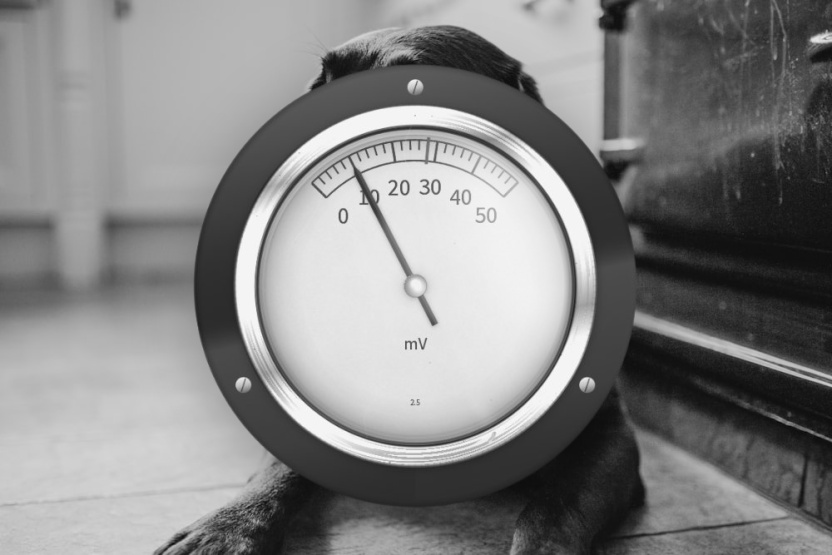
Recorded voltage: 10 mV
